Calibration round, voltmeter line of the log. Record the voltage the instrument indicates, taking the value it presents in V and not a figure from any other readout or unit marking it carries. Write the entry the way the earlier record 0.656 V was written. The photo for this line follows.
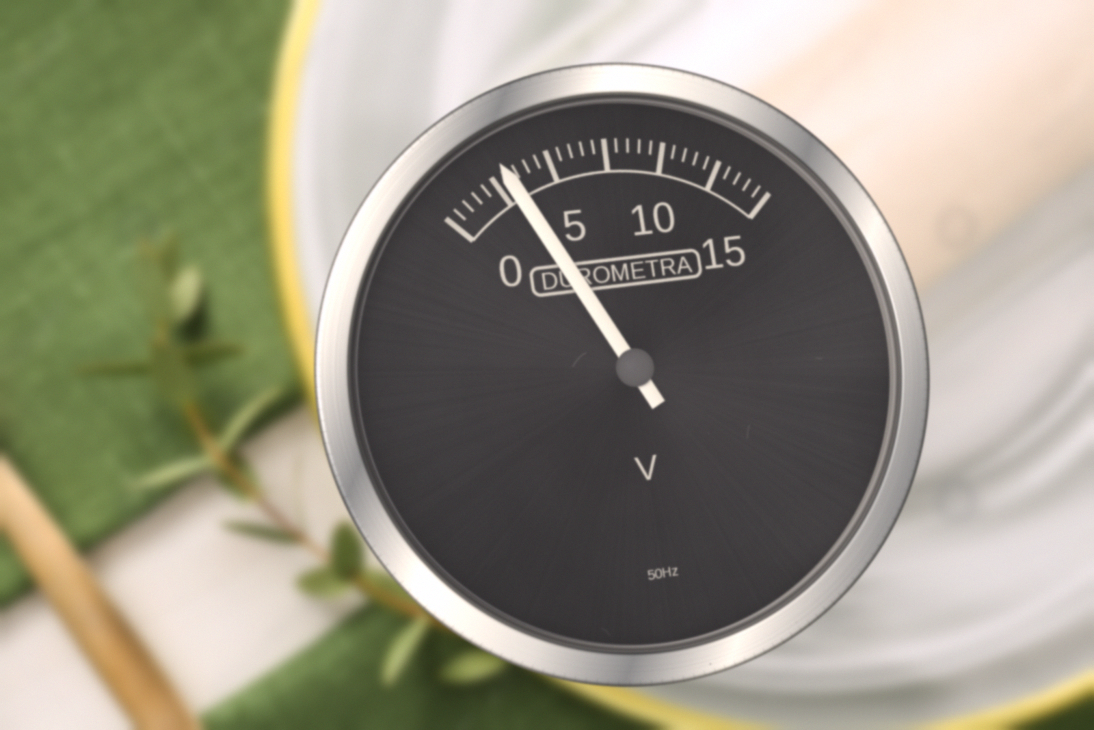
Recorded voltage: 3 V
